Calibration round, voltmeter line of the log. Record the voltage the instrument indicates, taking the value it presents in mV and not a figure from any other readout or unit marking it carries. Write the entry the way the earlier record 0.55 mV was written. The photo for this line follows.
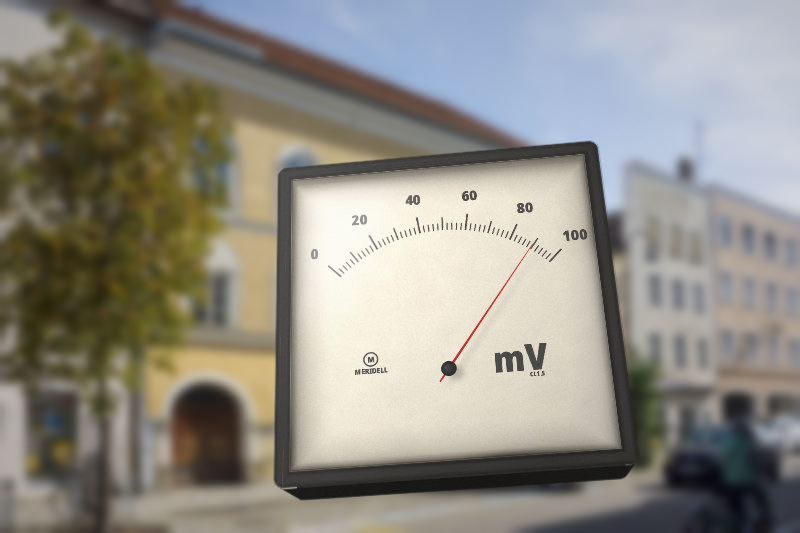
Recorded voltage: 90 mV
